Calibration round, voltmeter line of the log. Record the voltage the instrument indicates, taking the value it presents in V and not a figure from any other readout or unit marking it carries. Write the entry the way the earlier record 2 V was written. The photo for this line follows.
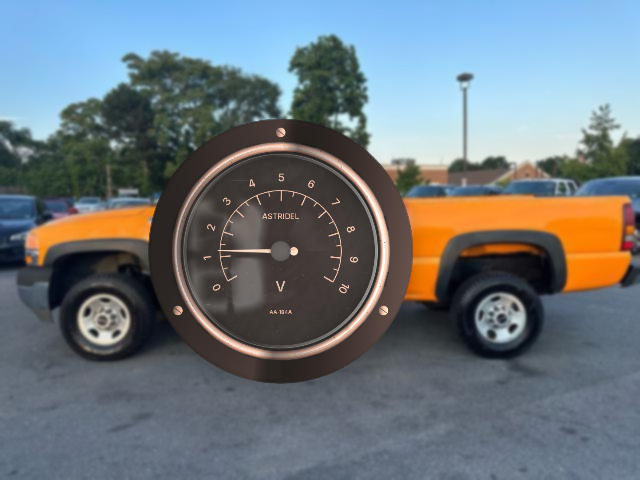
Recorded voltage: 1.25 V
